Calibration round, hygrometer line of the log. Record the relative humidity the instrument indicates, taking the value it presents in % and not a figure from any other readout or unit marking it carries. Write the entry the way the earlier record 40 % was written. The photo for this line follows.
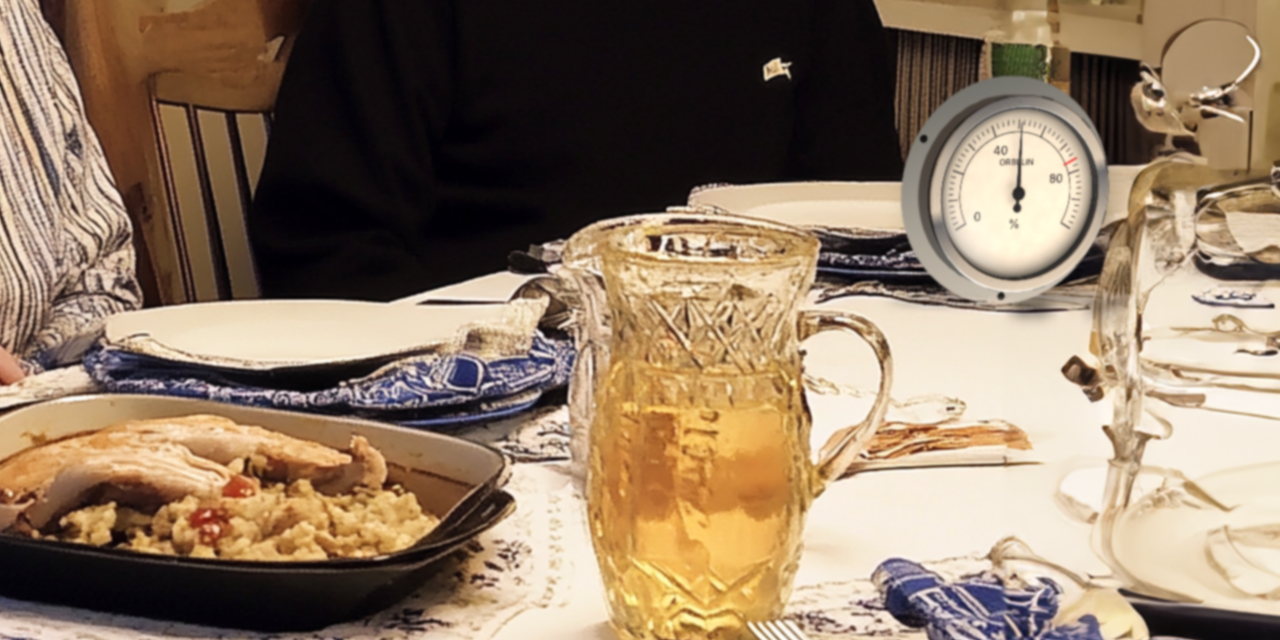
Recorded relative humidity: 50 %
